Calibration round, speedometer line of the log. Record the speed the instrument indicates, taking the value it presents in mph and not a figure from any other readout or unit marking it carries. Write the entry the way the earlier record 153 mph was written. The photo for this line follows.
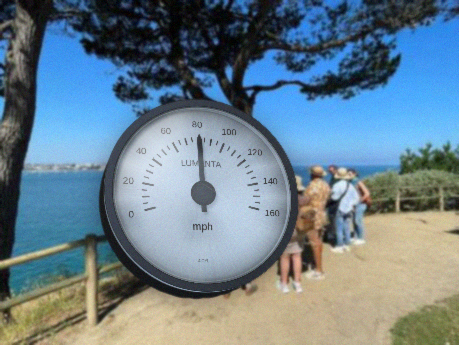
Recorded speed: 80 mph
